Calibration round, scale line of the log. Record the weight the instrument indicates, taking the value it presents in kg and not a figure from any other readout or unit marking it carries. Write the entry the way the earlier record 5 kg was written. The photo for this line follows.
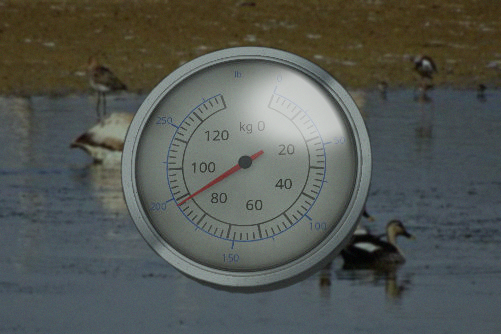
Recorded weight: 88 kg
